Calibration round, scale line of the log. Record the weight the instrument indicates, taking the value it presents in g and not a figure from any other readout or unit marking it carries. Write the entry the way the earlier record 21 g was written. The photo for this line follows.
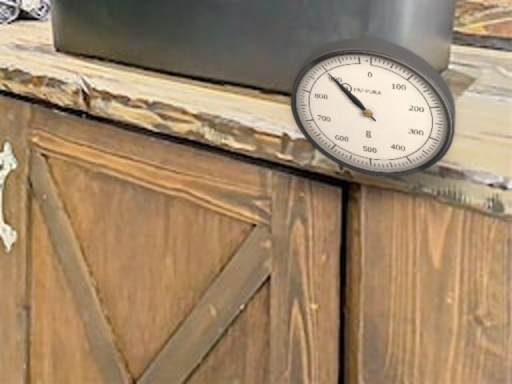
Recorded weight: 900 g
